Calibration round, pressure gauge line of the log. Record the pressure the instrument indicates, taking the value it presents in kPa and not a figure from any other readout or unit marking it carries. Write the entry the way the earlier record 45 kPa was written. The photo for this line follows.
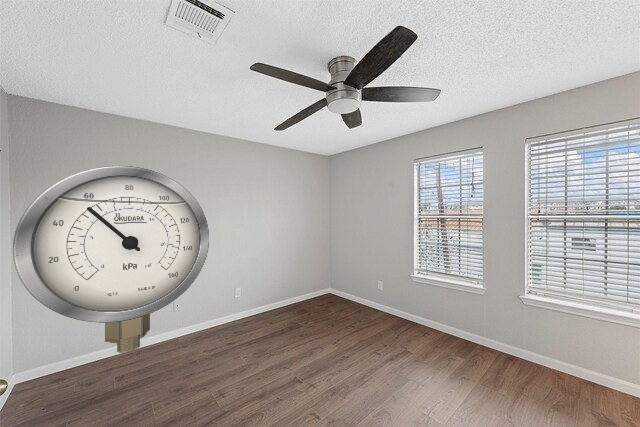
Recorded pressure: 55 kPa
